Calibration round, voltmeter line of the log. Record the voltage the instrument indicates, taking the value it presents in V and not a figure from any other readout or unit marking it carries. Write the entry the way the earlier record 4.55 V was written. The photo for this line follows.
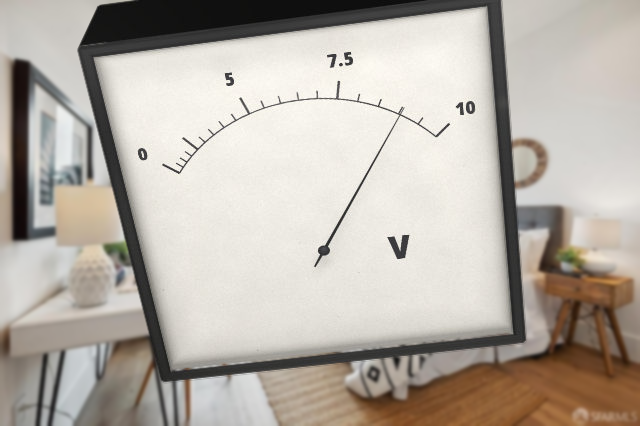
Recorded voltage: 9 V
